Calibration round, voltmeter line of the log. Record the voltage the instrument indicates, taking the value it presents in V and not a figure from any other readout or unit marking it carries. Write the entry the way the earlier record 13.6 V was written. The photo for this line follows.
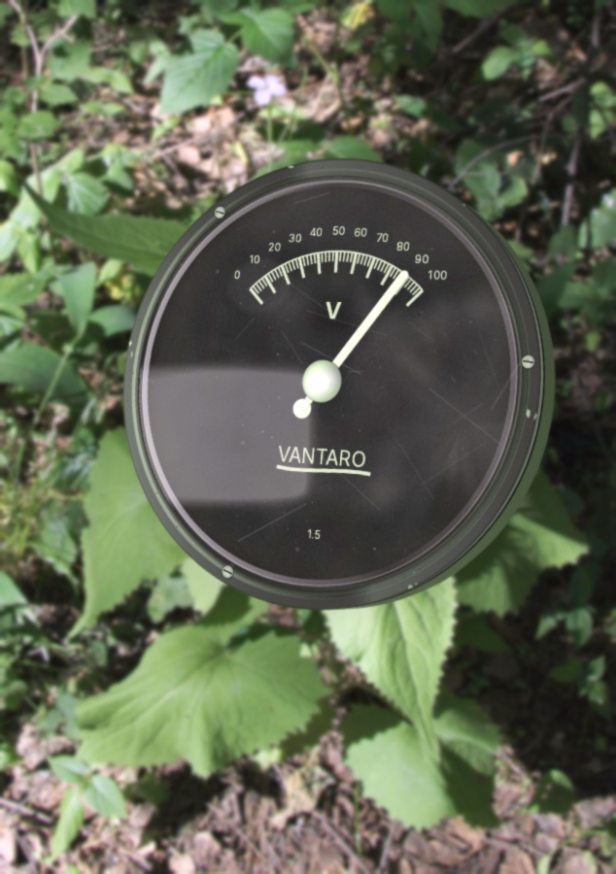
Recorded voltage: 90 V
